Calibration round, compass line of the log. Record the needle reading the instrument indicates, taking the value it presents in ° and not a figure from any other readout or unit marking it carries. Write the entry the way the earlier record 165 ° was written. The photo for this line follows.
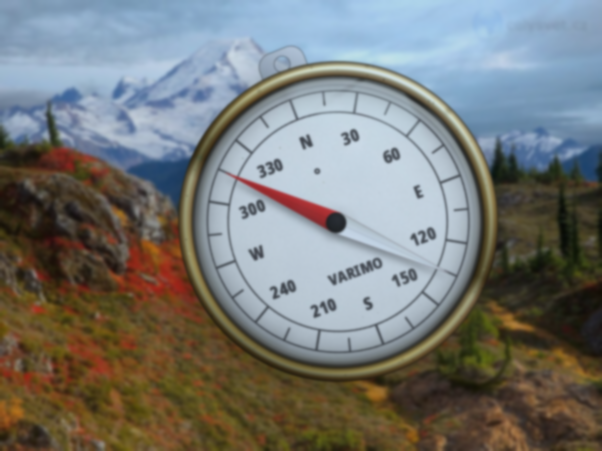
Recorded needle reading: 315 °
